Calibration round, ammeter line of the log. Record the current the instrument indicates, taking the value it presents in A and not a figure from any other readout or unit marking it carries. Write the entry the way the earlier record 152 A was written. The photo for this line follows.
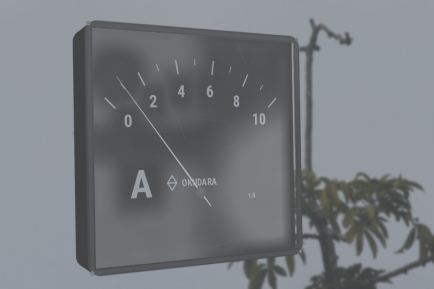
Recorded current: 1 A
